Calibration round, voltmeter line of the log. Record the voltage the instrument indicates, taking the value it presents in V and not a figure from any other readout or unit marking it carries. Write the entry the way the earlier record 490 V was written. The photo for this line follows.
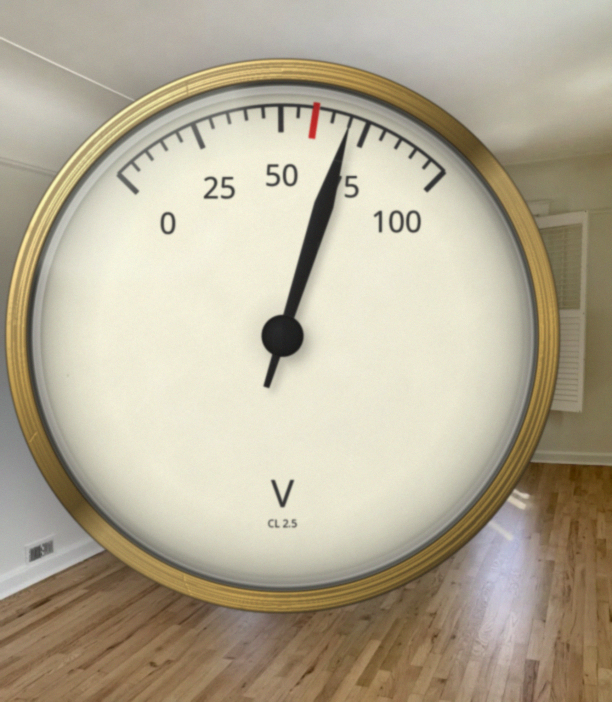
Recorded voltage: 70 V
